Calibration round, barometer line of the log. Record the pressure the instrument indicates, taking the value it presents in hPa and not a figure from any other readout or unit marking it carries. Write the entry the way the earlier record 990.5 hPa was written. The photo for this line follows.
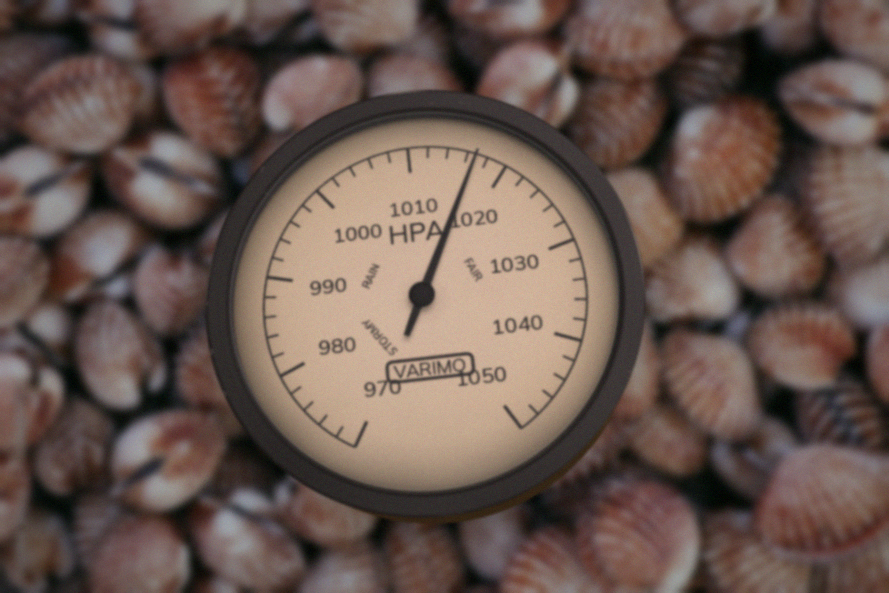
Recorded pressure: 1017 hPa
